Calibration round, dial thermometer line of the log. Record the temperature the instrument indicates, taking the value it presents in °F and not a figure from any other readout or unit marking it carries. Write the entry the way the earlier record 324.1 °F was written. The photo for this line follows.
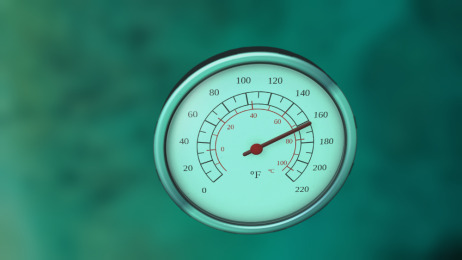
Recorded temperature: 160 °F
